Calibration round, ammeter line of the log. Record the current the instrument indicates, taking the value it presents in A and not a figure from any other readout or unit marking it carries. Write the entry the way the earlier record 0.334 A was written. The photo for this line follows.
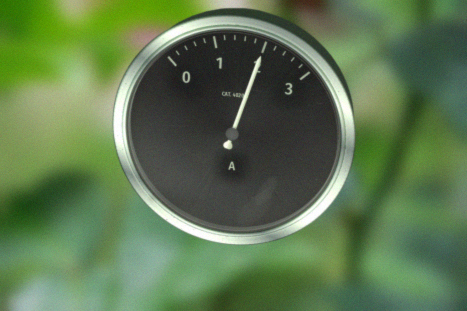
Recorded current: 2 A
